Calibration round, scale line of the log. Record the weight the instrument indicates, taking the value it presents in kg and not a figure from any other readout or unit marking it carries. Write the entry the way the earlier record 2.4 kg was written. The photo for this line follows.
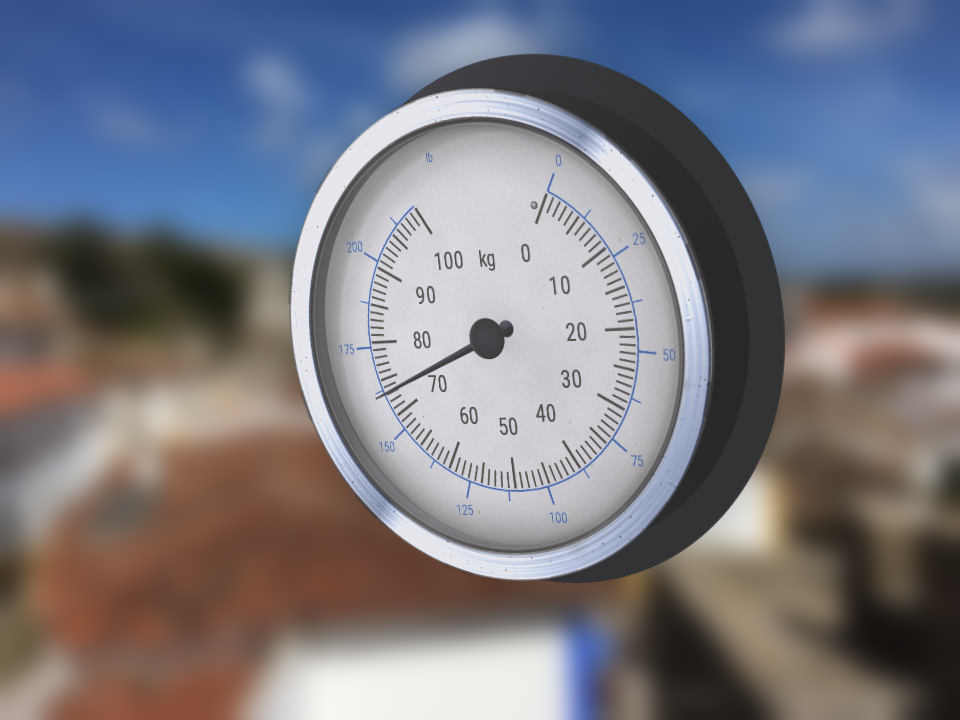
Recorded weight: 73 kg
